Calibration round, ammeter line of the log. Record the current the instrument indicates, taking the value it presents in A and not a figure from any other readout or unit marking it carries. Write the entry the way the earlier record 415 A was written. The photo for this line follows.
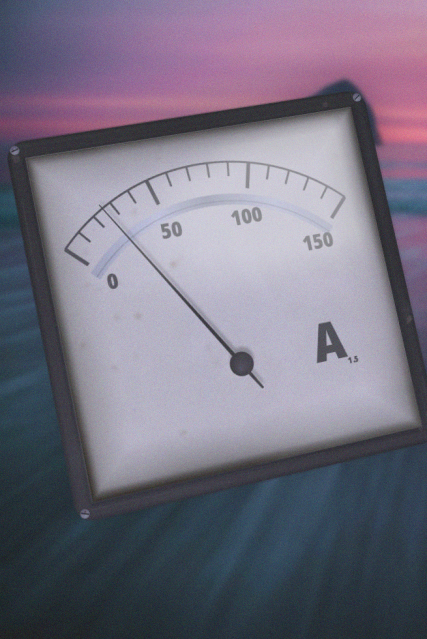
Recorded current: 25 A
